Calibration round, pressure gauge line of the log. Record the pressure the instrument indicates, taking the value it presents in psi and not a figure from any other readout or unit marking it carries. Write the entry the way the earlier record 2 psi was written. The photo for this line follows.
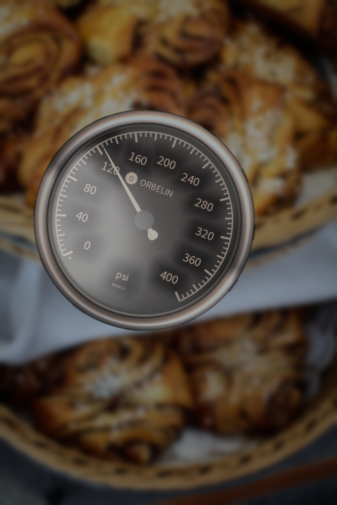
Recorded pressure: 125 psi
